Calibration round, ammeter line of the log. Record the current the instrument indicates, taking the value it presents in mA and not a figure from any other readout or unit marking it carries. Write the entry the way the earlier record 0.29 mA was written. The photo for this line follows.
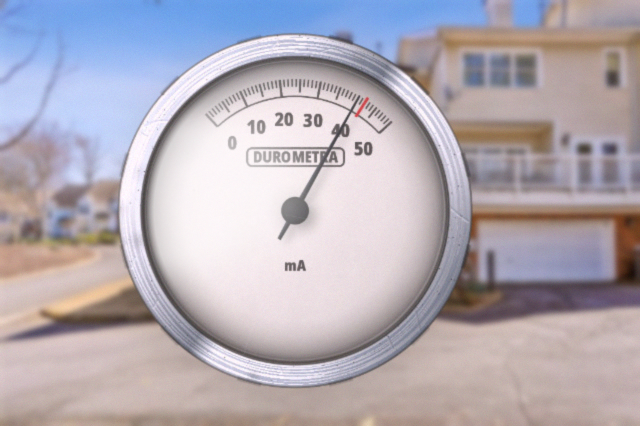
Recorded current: 40 mA
